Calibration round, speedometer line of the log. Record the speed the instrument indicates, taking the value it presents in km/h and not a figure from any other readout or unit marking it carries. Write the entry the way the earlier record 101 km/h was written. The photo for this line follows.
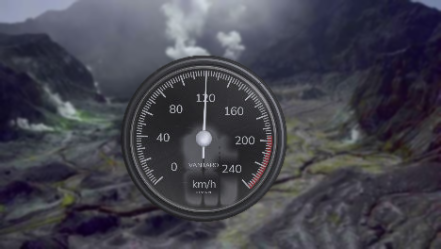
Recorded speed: 120 km/h
